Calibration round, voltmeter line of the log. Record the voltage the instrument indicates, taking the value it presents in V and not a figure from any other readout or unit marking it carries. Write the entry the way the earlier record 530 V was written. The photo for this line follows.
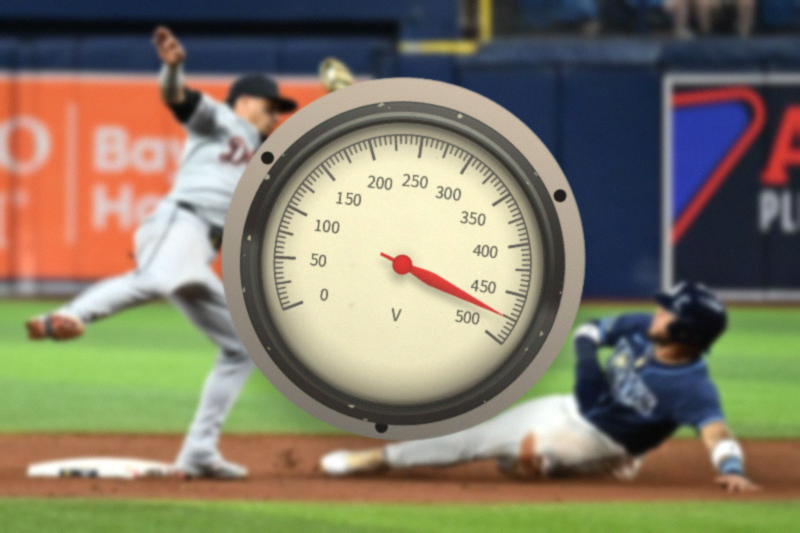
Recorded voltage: 475 V
